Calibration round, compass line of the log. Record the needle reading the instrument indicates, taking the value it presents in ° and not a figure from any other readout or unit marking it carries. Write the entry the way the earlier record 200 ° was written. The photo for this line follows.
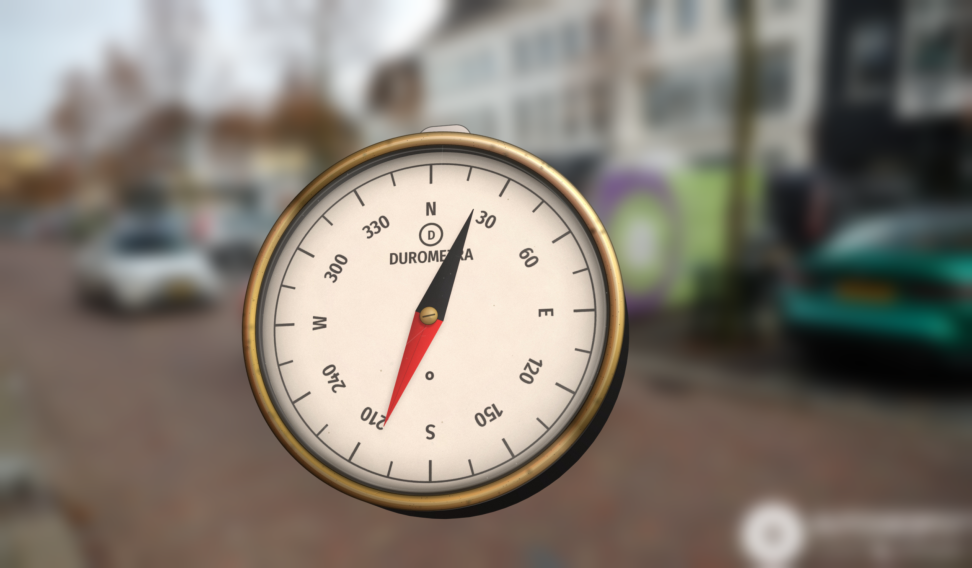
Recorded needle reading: 202.5 °
